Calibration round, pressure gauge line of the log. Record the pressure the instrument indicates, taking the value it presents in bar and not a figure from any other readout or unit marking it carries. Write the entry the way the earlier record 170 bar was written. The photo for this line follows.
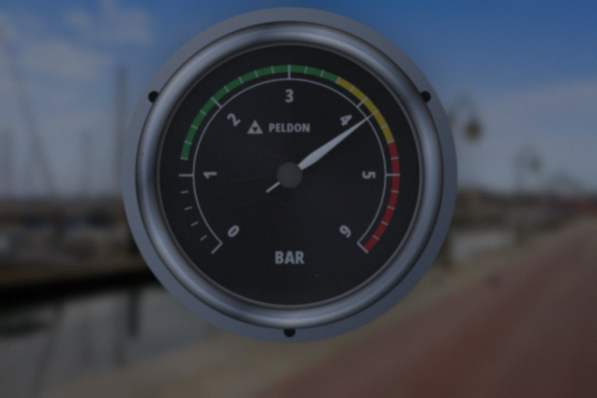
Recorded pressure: 4.2 bar
